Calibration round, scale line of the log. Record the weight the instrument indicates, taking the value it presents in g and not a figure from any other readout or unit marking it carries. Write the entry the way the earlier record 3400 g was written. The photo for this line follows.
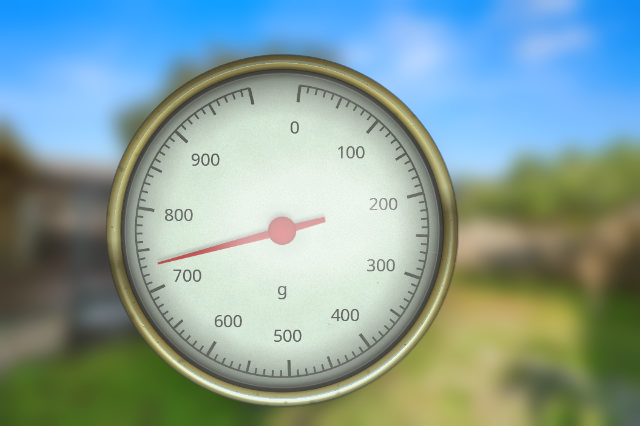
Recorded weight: 730 g
